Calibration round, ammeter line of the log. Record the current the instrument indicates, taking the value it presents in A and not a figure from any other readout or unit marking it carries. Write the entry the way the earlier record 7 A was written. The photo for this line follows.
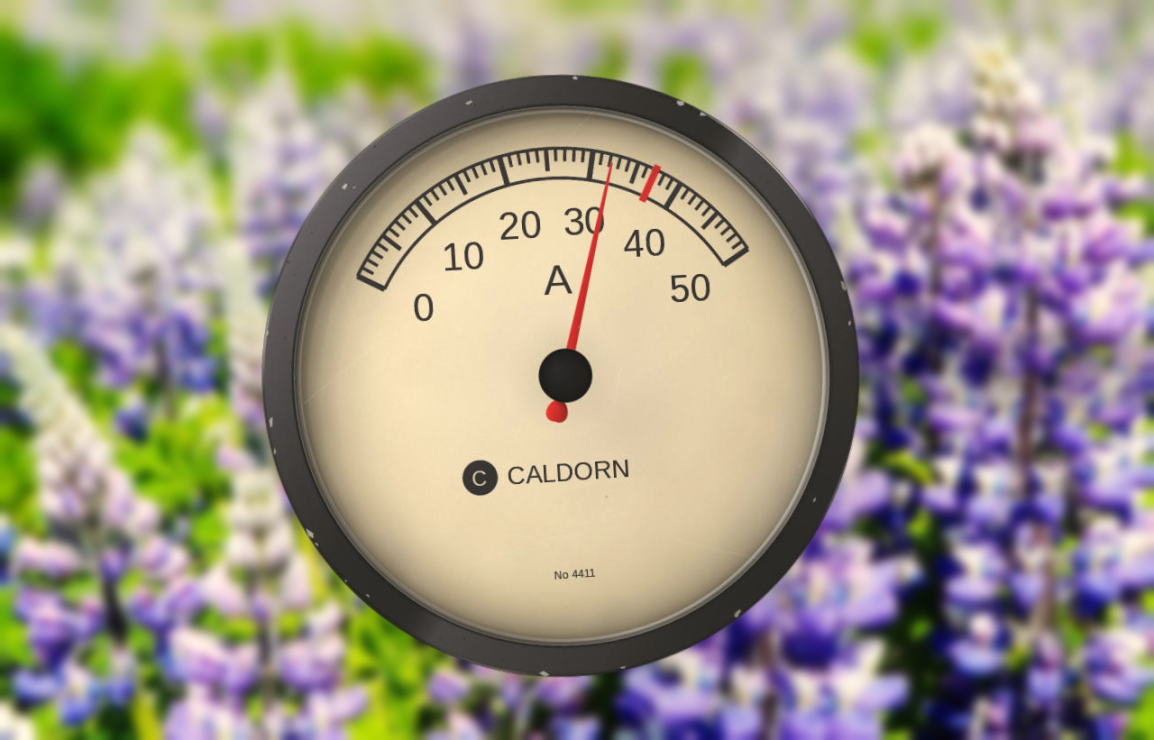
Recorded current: 32 A
